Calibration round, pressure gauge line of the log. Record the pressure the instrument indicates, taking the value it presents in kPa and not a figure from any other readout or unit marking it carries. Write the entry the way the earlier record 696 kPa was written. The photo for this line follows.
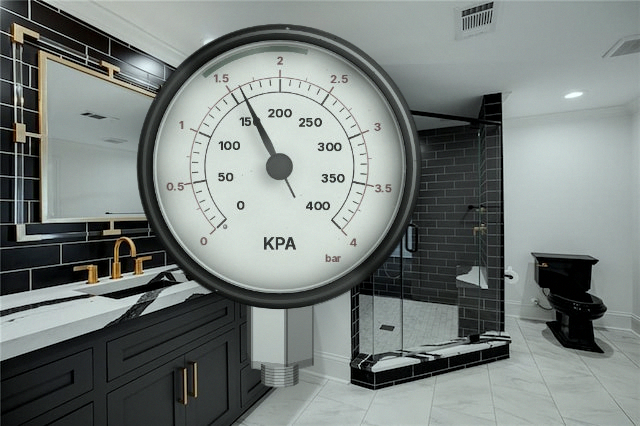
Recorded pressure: 160 kPa
